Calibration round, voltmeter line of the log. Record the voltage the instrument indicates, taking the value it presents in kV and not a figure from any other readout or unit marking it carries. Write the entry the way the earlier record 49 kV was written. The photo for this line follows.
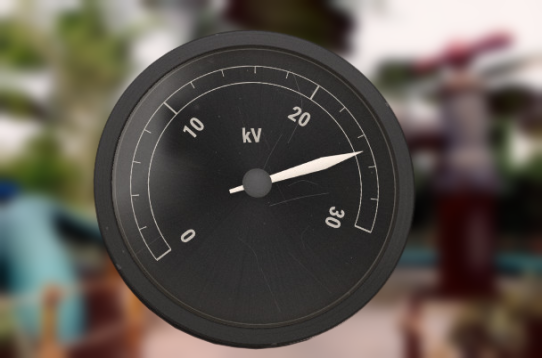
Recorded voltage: 25 kV
